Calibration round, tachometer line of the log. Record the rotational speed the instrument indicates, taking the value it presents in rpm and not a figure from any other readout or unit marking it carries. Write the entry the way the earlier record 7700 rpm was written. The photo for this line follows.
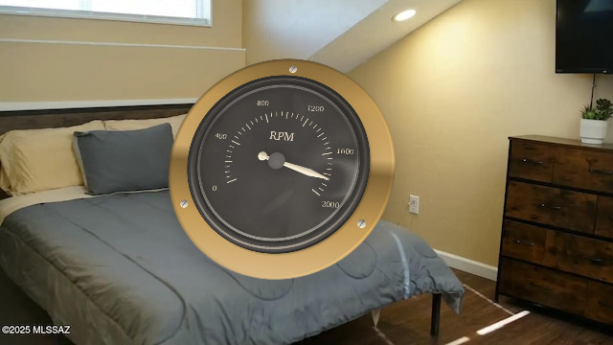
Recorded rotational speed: 1850 rpm
